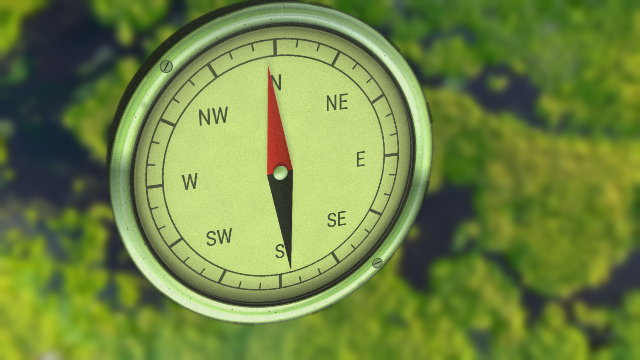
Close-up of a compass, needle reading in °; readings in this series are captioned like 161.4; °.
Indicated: 355; °
